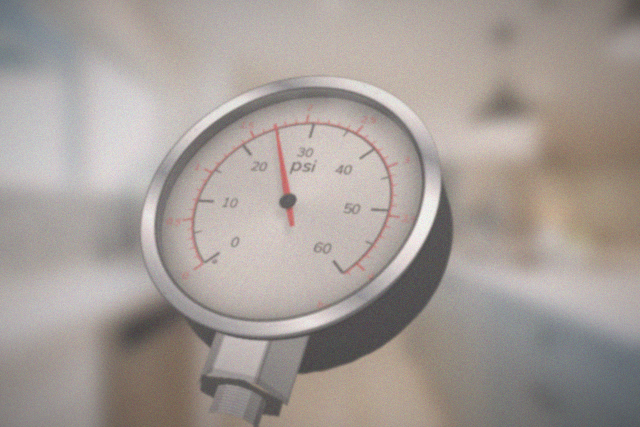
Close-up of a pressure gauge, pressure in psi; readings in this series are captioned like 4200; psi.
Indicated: 25; psi
